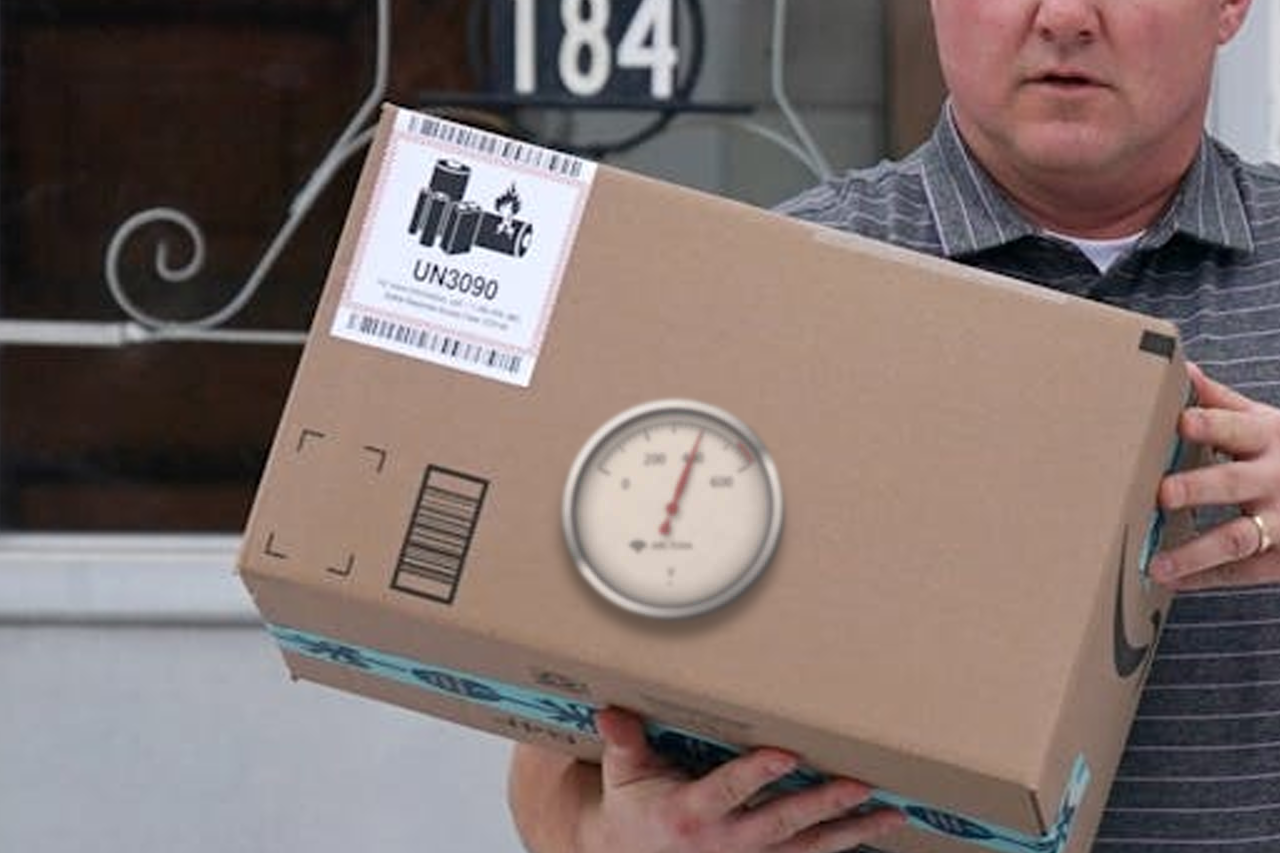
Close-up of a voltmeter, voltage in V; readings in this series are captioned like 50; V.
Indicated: 400; V
